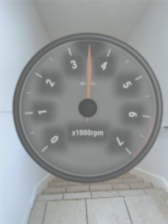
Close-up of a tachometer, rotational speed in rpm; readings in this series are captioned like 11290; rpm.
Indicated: 3500; rpm
